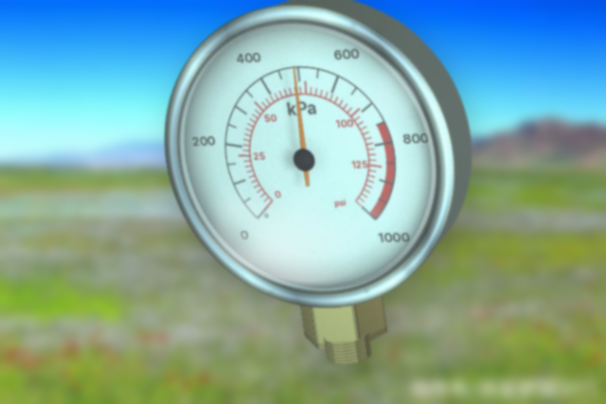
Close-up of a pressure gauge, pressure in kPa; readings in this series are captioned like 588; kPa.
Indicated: 500; kPa
